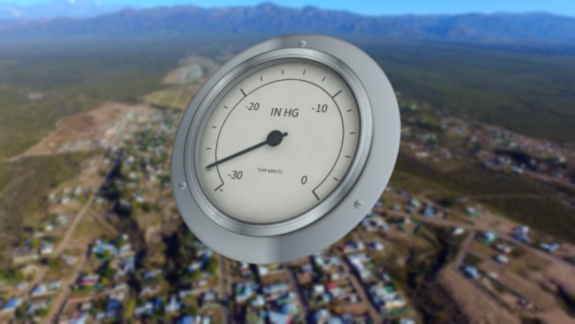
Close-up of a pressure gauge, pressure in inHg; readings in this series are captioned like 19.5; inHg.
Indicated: -28; inHg
